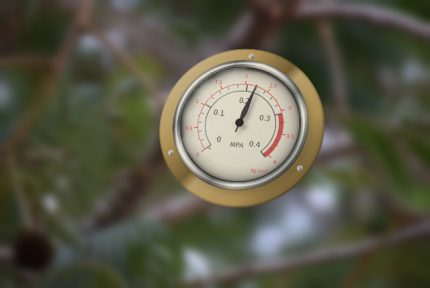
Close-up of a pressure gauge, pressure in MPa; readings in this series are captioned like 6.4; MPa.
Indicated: 0.22; MPa
